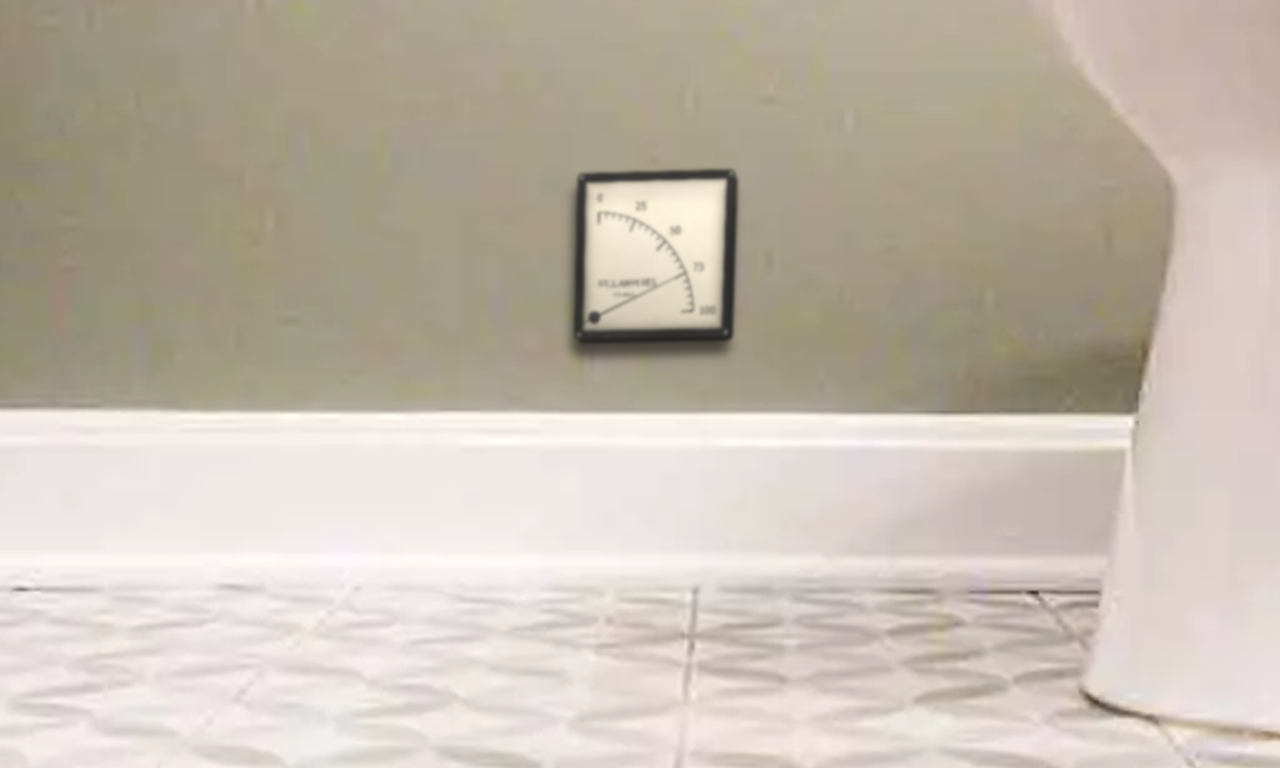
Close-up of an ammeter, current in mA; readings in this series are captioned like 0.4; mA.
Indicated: 75; mA
